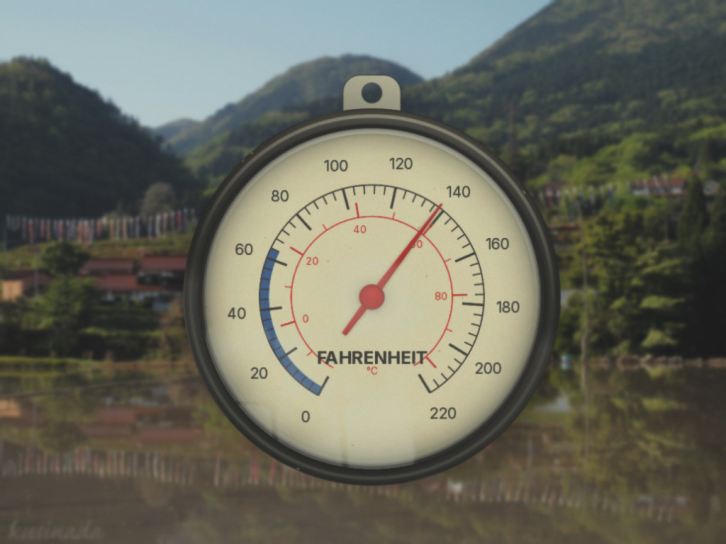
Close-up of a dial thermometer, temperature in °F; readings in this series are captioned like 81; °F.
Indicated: 138; °F
